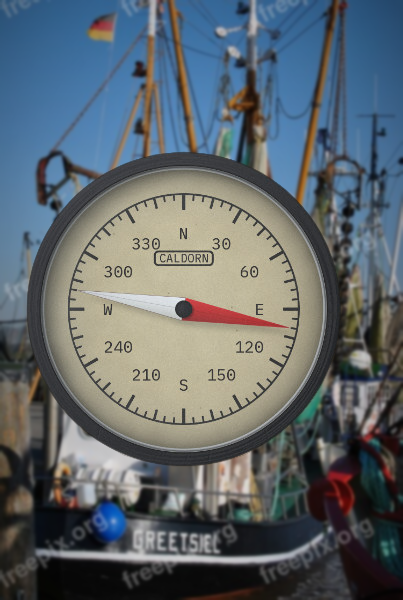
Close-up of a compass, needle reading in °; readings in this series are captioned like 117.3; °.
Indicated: 100; °
